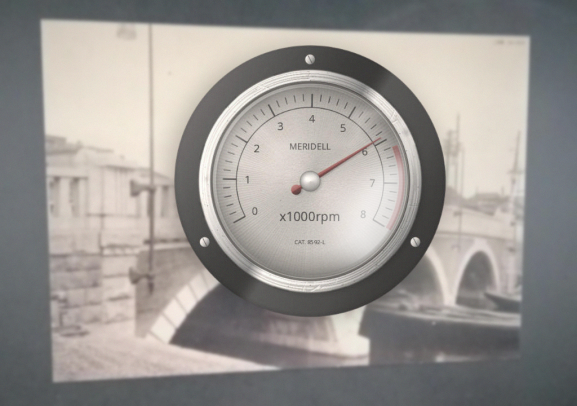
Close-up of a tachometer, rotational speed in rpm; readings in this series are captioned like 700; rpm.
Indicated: 5900; rpm
